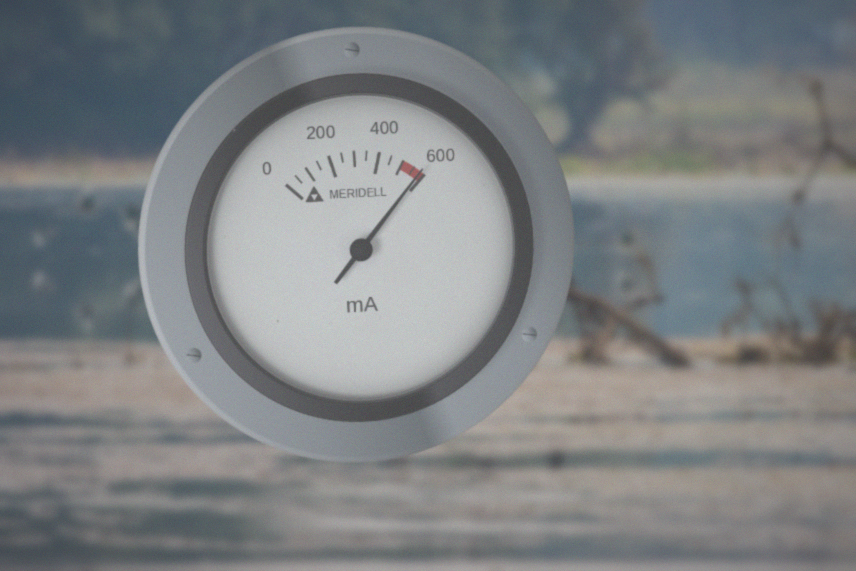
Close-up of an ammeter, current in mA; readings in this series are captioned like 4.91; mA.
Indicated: 575; mA
